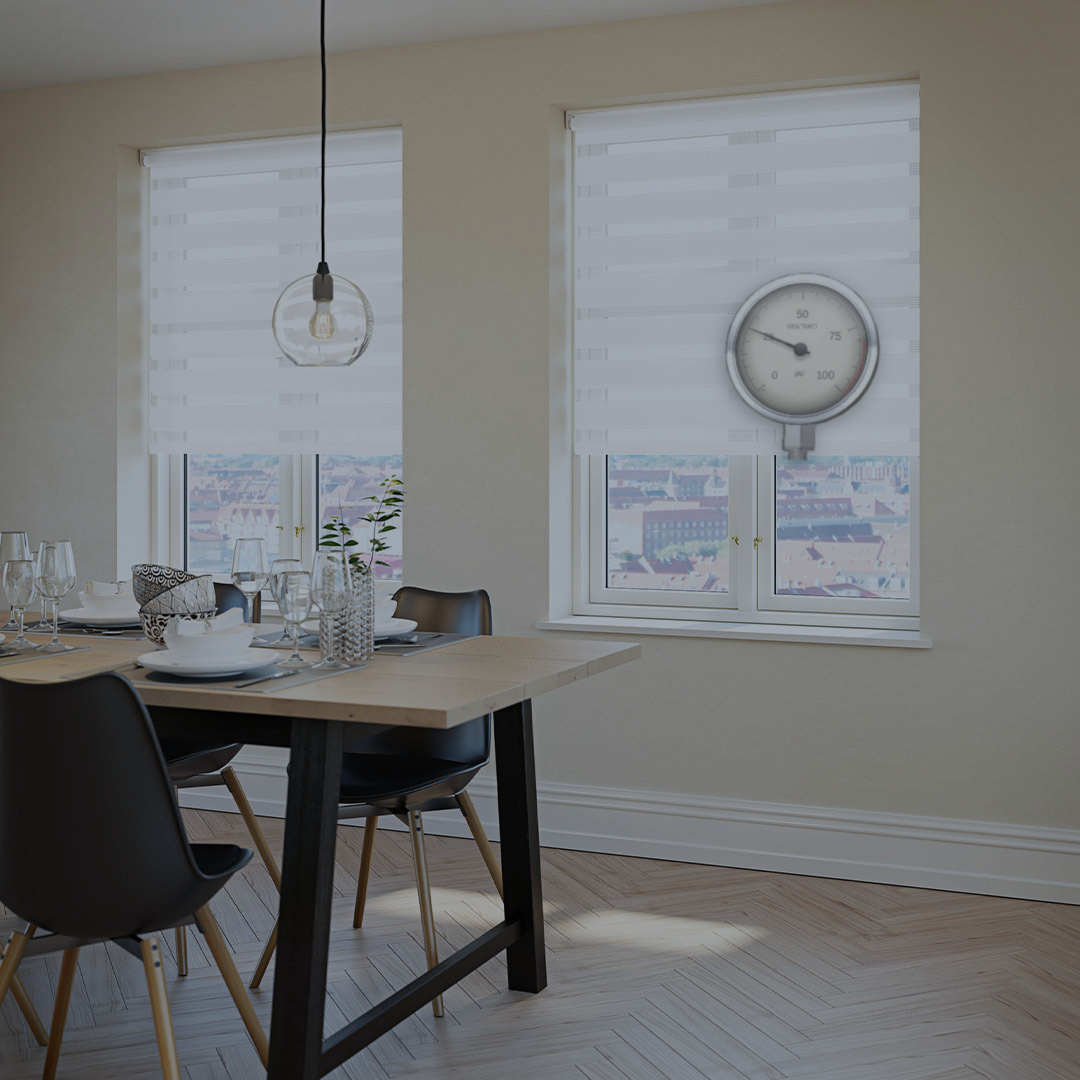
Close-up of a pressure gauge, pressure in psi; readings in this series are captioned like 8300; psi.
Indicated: 25; psi
